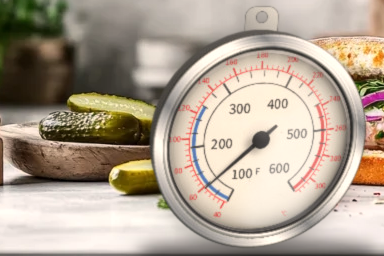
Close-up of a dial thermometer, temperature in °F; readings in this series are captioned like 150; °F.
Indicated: 140; °F
